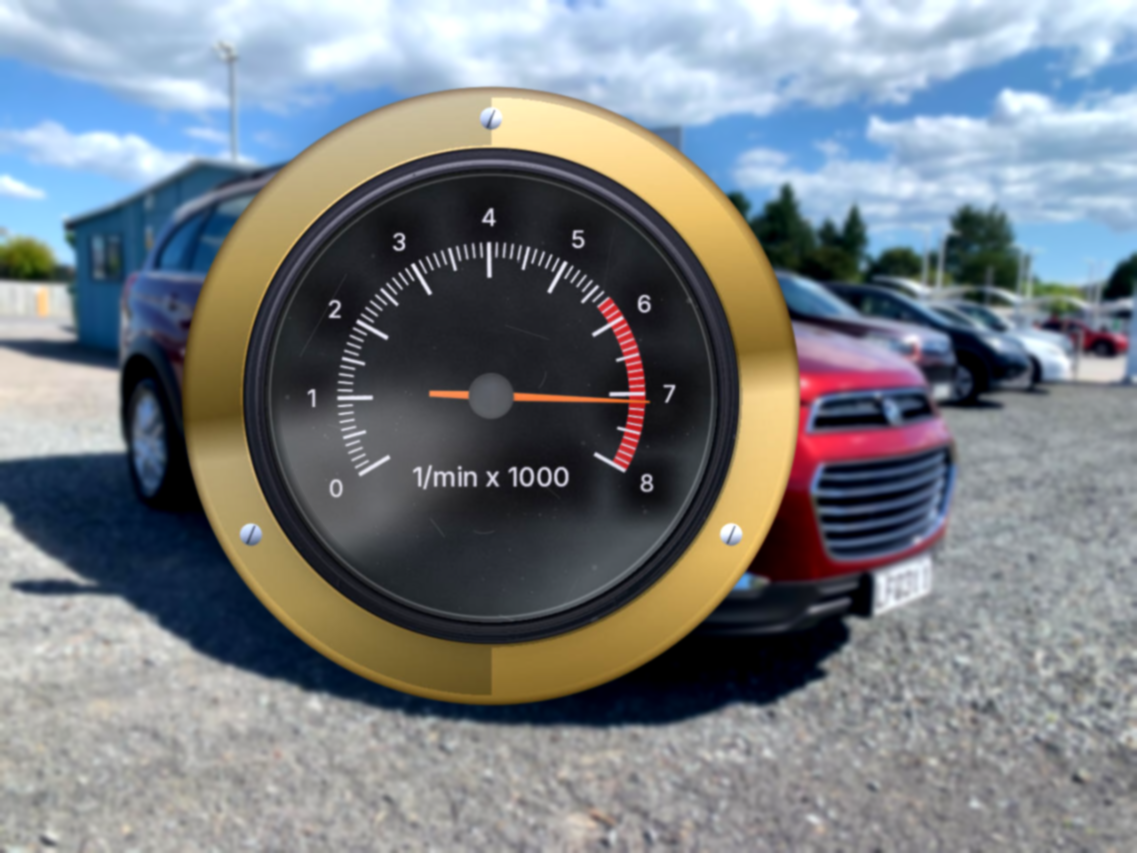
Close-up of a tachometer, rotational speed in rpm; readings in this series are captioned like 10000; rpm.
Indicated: 7100; rpm
